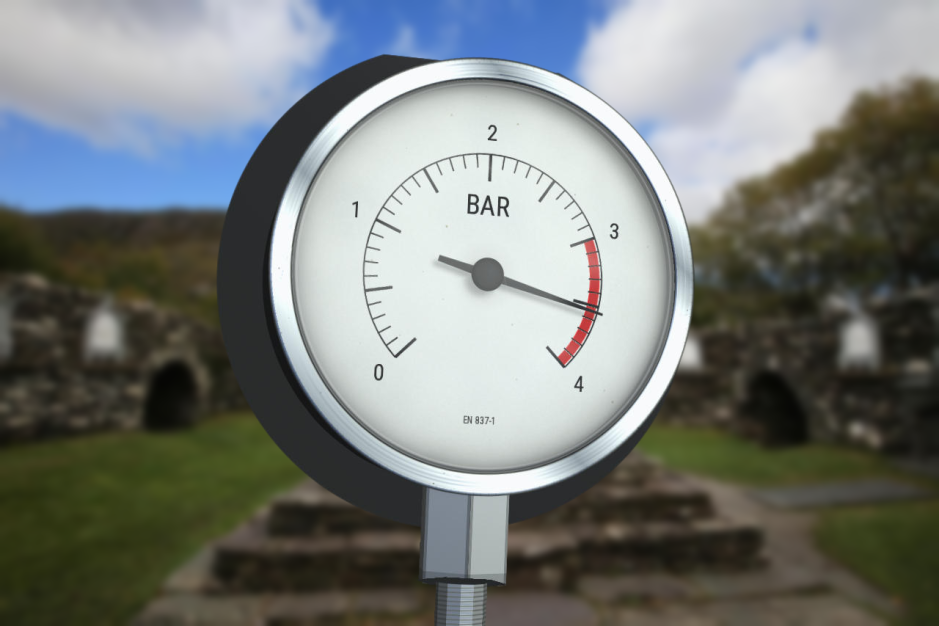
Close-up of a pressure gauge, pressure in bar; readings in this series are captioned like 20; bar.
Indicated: 3.55; bar
